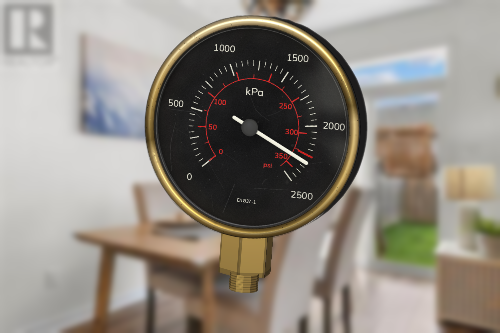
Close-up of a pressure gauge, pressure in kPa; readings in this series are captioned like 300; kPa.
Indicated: 2300; kPa
